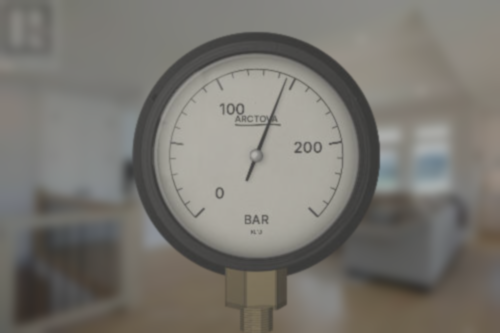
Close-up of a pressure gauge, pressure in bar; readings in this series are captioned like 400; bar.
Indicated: 145; bar
